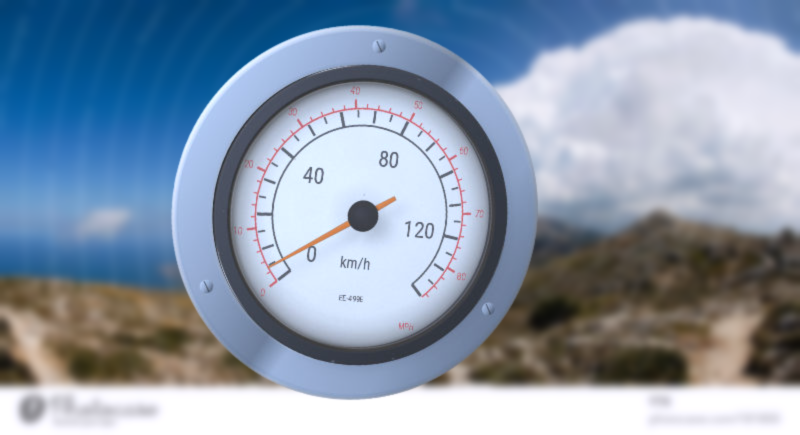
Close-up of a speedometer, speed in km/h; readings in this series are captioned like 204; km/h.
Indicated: 5; km/h
